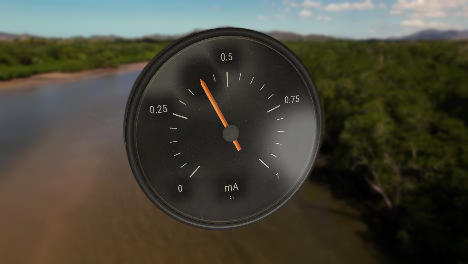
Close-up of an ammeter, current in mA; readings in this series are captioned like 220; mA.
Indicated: 0.4; mA
